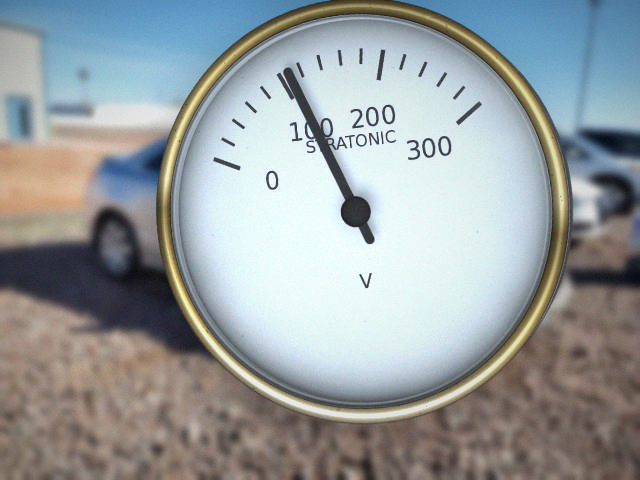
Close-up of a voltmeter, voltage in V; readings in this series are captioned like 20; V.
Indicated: 110; V
